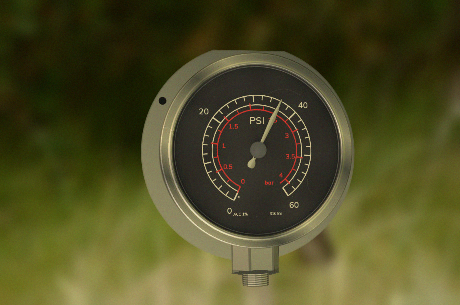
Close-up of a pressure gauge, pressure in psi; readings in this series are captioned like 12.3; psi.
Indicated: 36; psi
